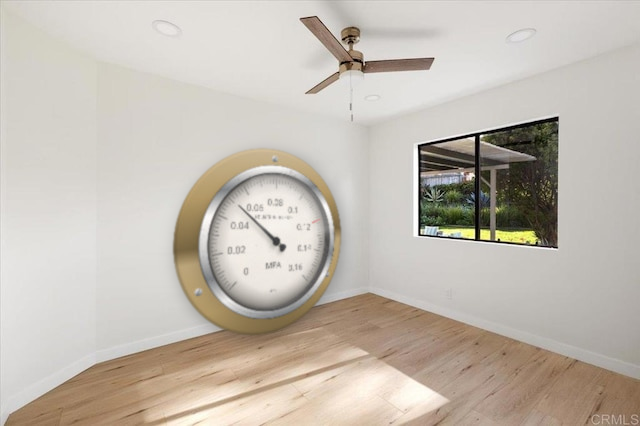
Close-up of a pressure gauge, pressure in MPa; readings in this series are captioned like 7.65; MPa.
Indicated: 0.05; MPa
